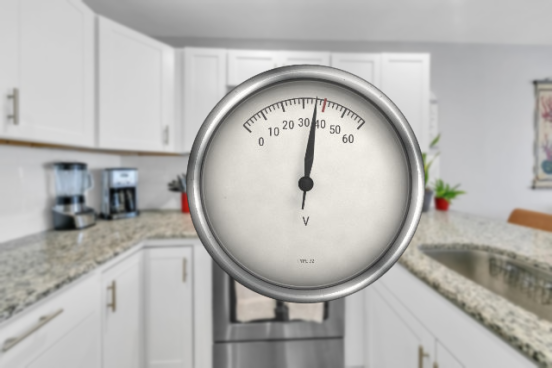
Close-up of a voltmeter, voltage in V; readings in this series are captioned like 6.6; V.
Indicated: 36; V
